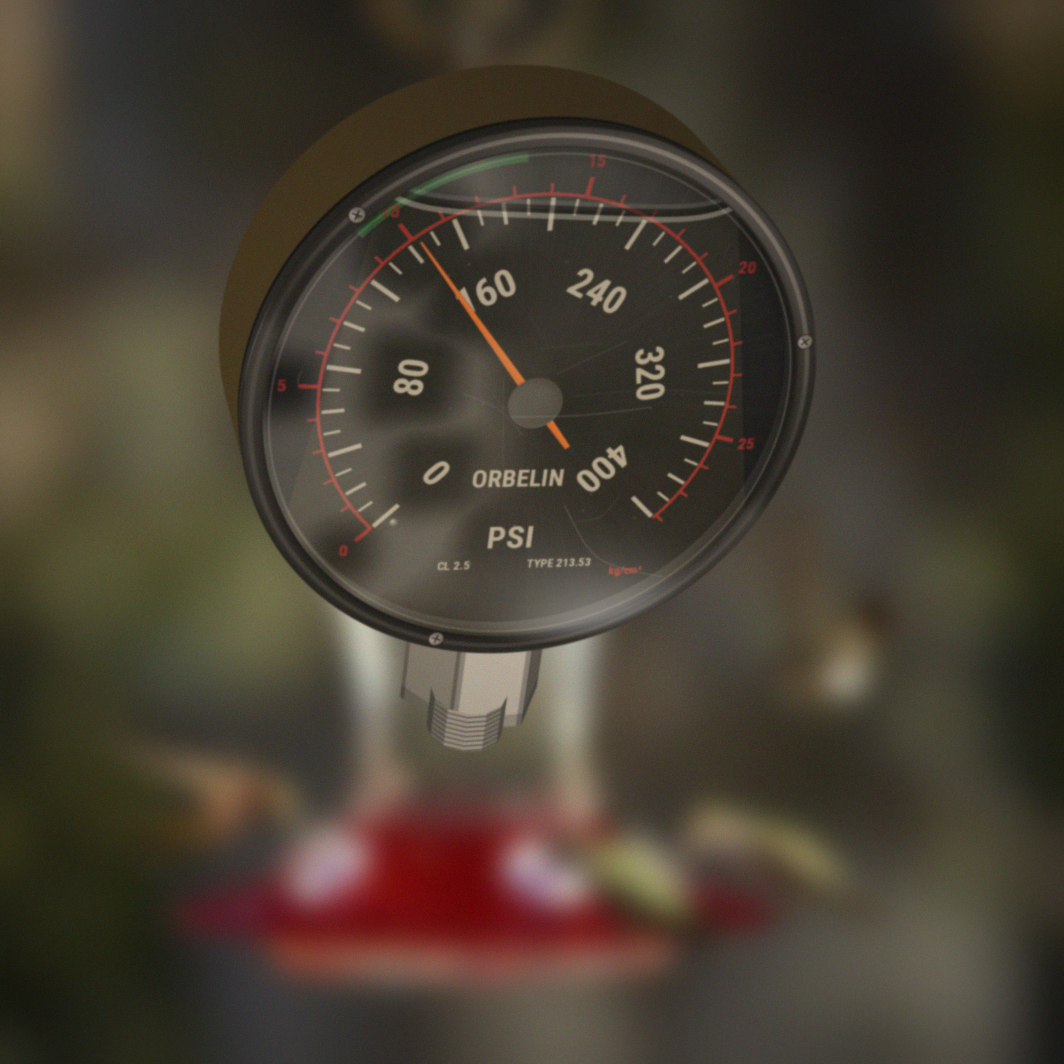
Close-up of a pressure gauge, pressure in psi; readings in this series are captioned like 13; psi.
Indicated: 145; psi
